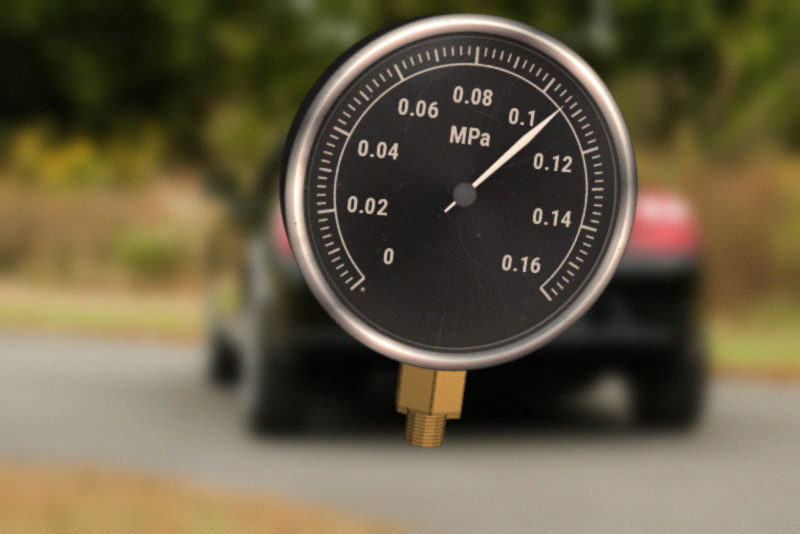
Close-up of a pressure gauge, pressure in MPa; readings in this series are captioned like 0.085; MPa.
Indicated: 0.106; MPa
